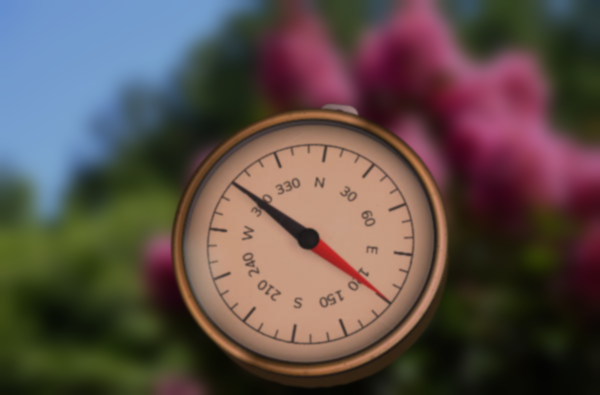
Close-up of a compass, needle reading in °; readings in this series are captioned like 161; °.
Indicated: 120; °
